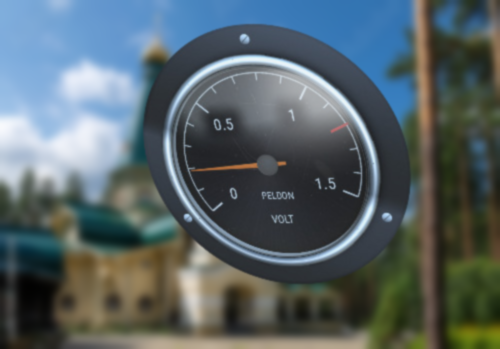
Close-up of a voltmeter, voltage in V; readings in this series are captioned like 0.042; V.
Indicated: 0.2; V
